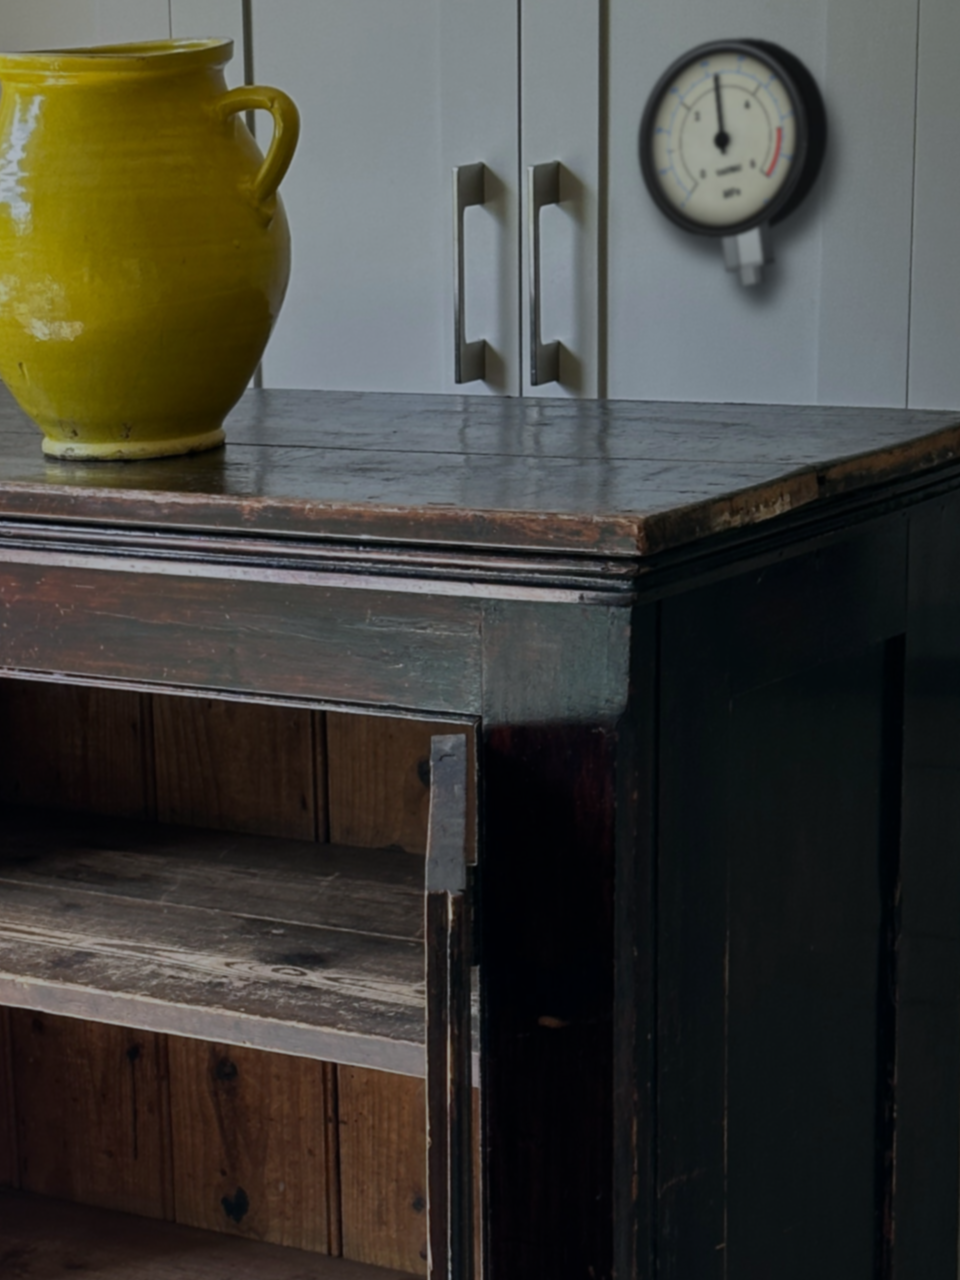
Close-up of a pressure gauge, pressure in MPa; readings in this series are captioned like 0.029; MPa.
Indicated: 3; MPa
